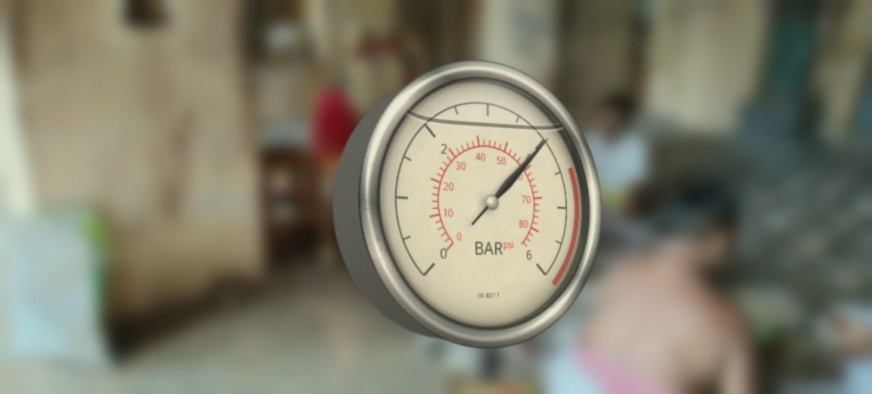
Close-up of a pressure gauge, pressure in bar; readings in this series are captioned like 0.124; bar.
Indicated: 4; bar
